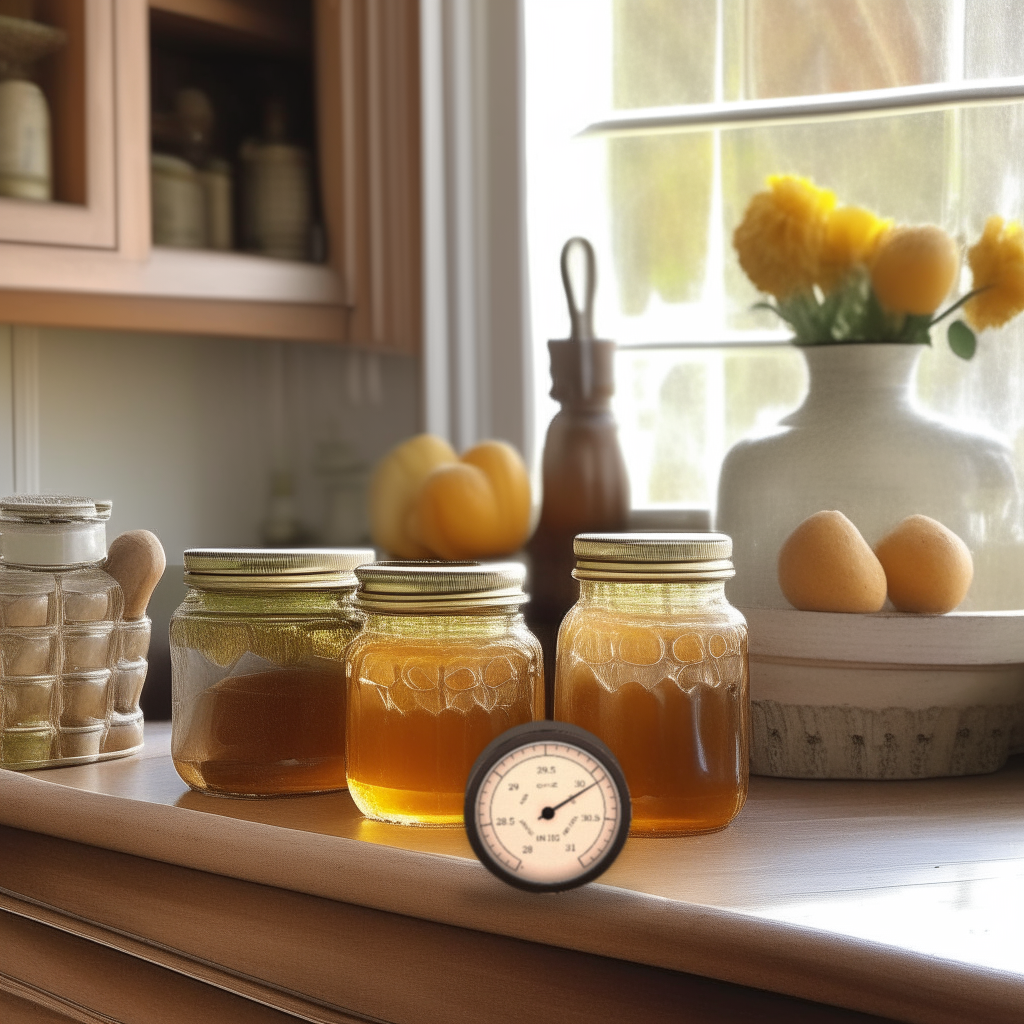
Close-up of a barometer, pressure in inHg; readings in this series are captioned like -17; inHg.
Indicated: 30.1; inHg
